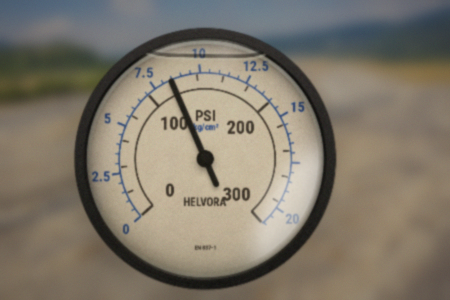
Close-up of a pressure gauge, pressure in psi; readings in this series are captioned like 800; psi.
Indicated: 120; psi
